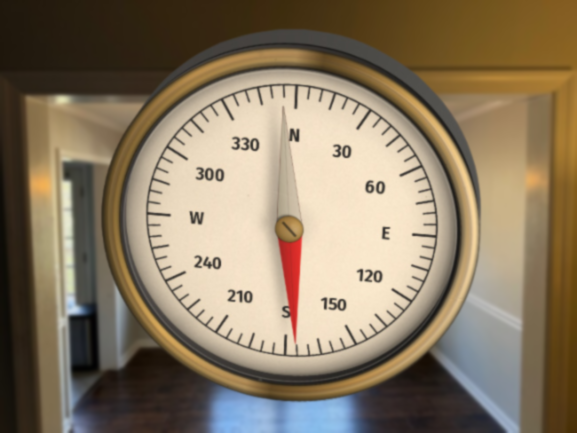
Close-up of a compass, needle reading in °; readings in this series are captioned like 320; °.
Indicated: 175; °
